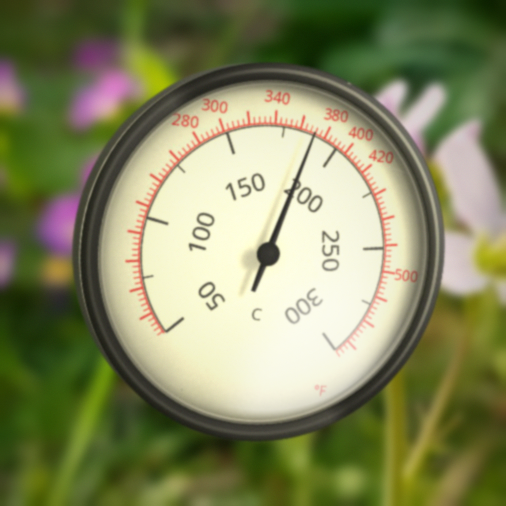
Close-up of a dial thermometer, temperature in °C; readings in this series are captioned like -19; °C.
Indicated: 187.5; °C
